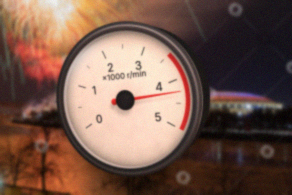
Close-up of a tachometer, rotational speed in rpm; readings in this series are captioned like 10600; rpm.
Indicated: 4250; rpm
